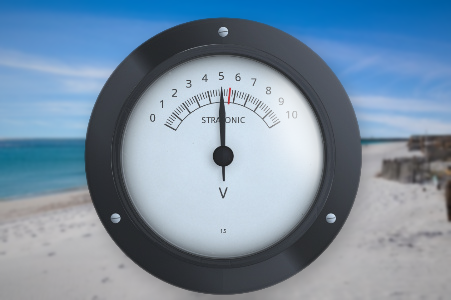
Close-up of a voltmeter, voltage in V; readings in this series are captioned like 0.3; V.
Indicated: 5; V
